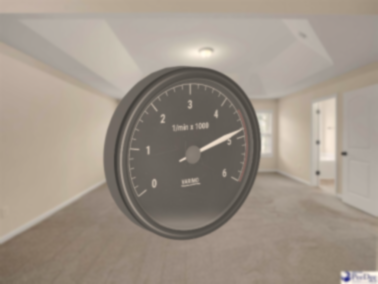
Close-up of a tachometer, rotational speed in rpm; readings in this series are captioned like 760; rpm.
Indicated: 4800; rpm
